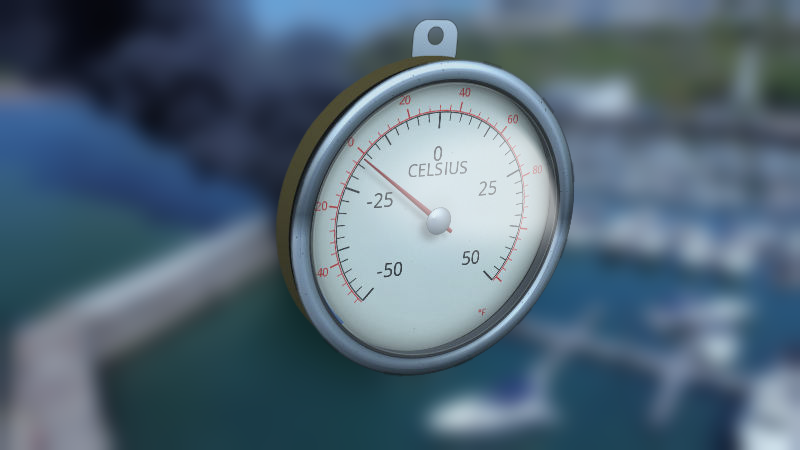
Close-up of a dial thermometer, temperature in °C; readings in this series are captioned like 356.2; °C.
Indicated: -18.75; °C
